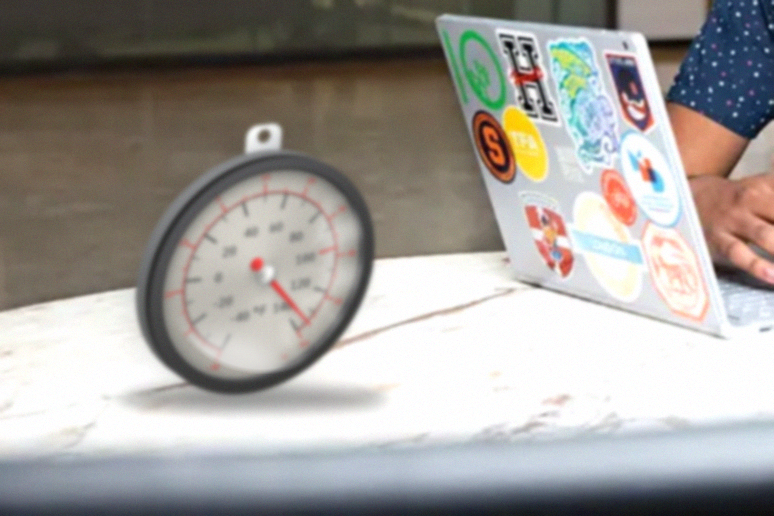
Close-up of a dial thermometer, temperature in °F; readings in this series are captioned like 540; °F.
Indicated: 135; °F
